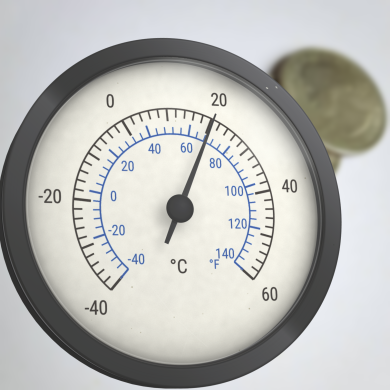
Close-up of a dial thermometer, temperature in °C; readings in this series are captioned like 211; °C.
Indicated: 20; °C
